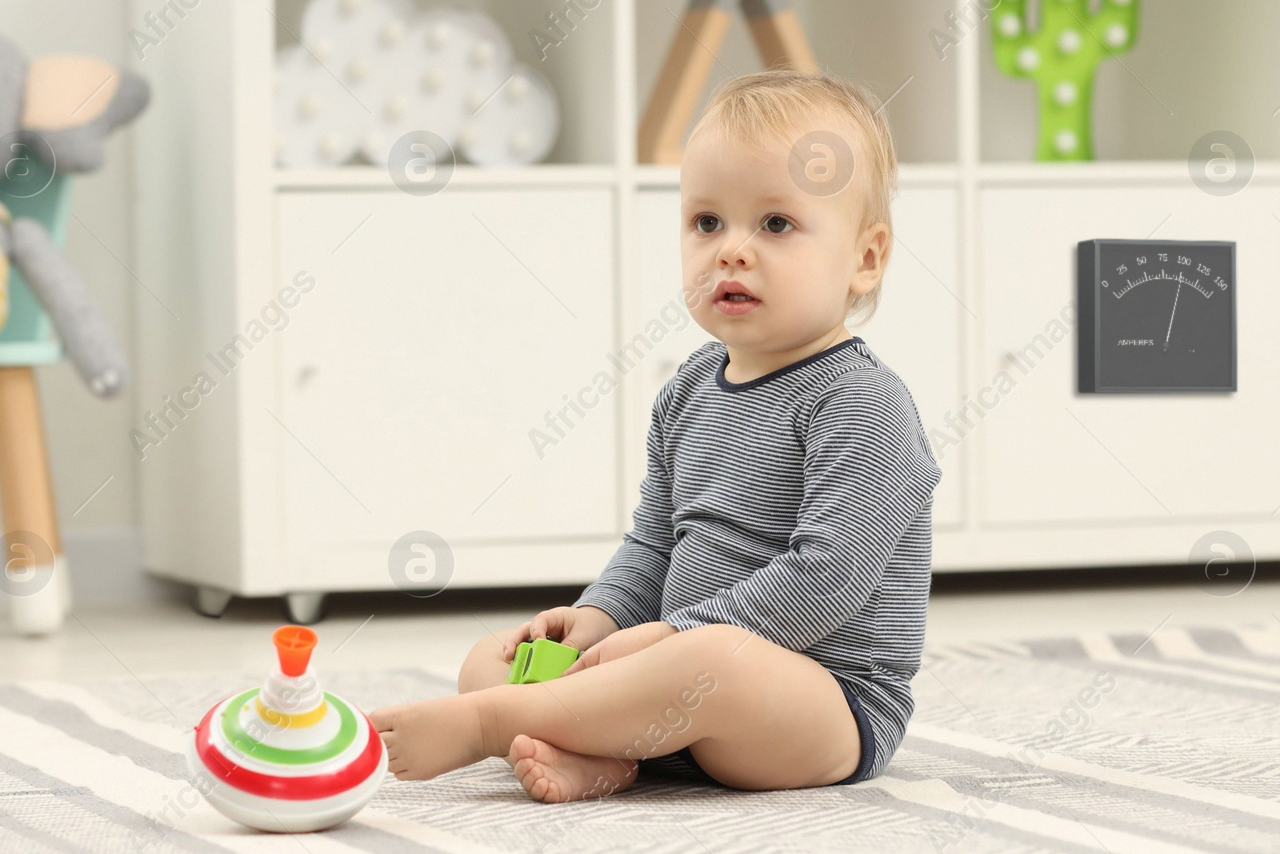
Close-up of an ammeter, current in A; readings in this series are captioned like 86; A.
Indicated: 100; A
